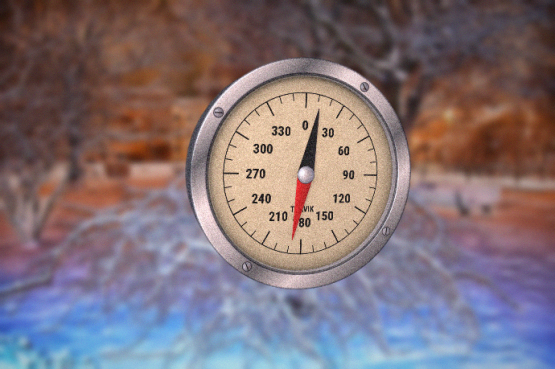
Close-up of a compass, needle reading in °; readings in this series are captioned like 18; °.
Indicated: 190; °
